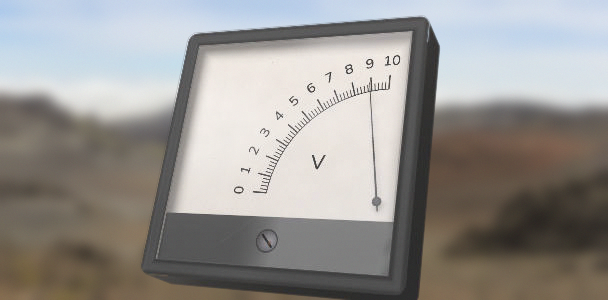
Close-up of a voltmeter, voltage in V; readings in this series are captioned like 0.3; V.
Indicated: 9; V
